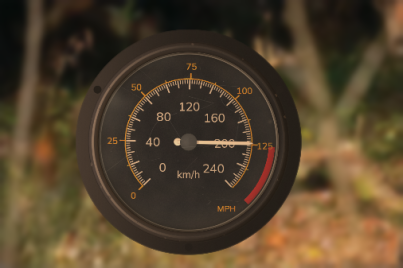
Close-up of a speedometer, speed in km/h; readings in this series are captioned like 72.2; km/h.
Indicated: 200; km/h
